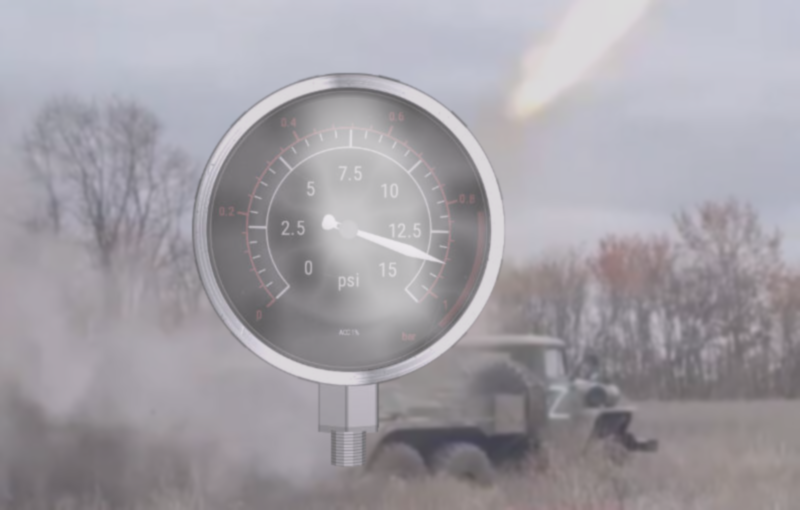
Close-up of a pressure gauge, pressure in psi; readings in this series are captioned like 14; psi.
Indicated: 13.5; psi
